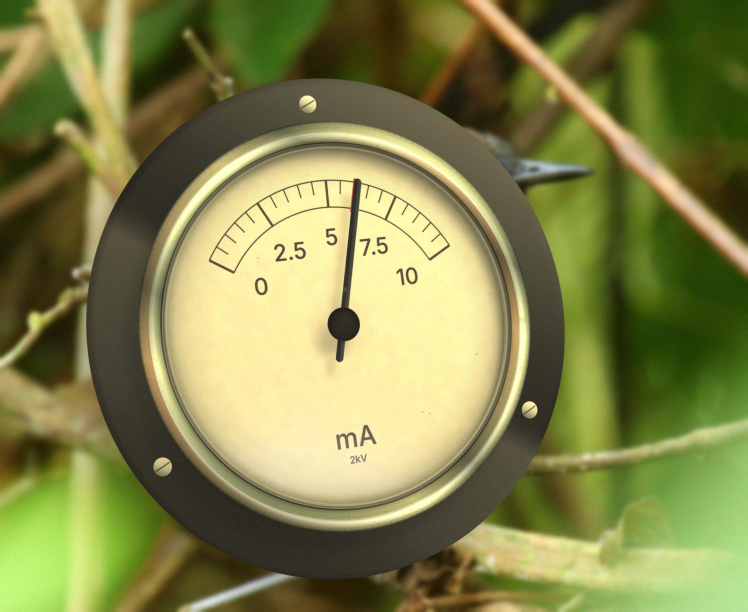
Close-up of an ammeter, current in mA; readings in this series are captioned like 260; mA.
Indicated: 6; mA
